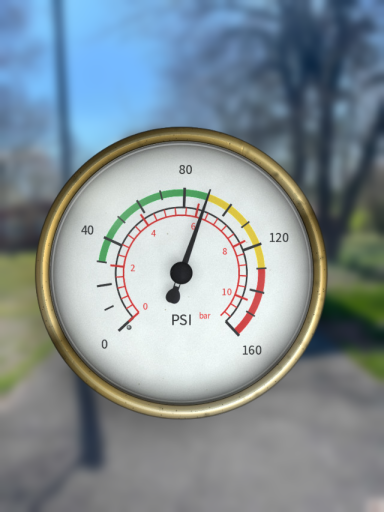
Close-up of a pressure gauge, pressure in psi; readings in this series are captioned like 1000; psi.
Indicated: 90; psi
